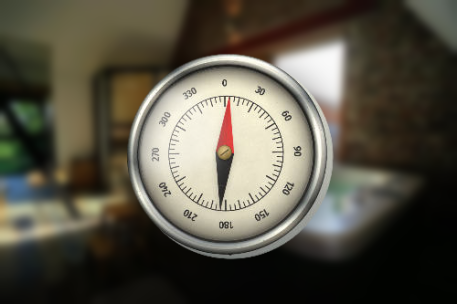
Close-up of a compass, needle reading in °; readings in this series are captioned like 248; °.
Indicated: 5; °
